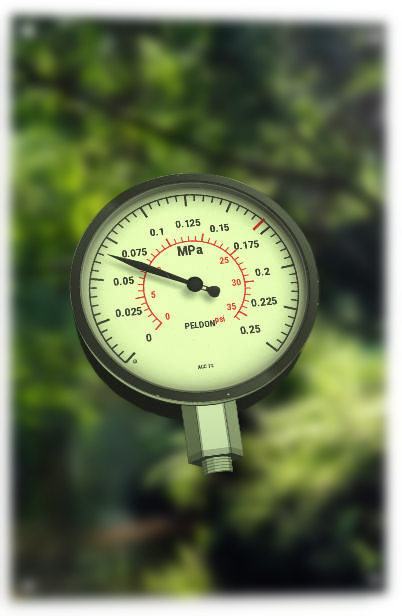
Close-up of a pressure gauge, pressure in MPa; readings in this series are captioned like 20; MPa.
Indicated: 0.065; MPa
